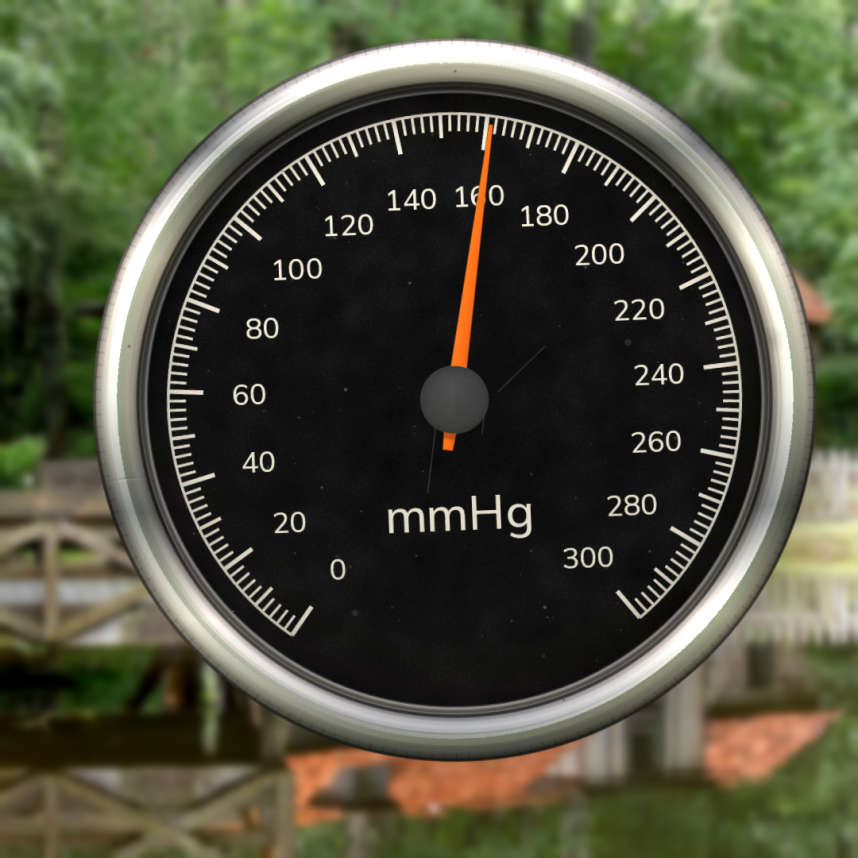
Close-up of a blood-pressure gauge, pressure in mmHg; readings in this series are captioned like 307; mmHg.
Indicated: 161; mmHg
